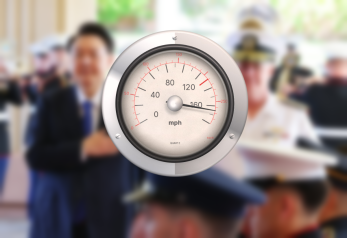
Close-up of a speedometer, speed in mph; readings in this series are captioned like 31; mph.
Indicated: 165; mph
